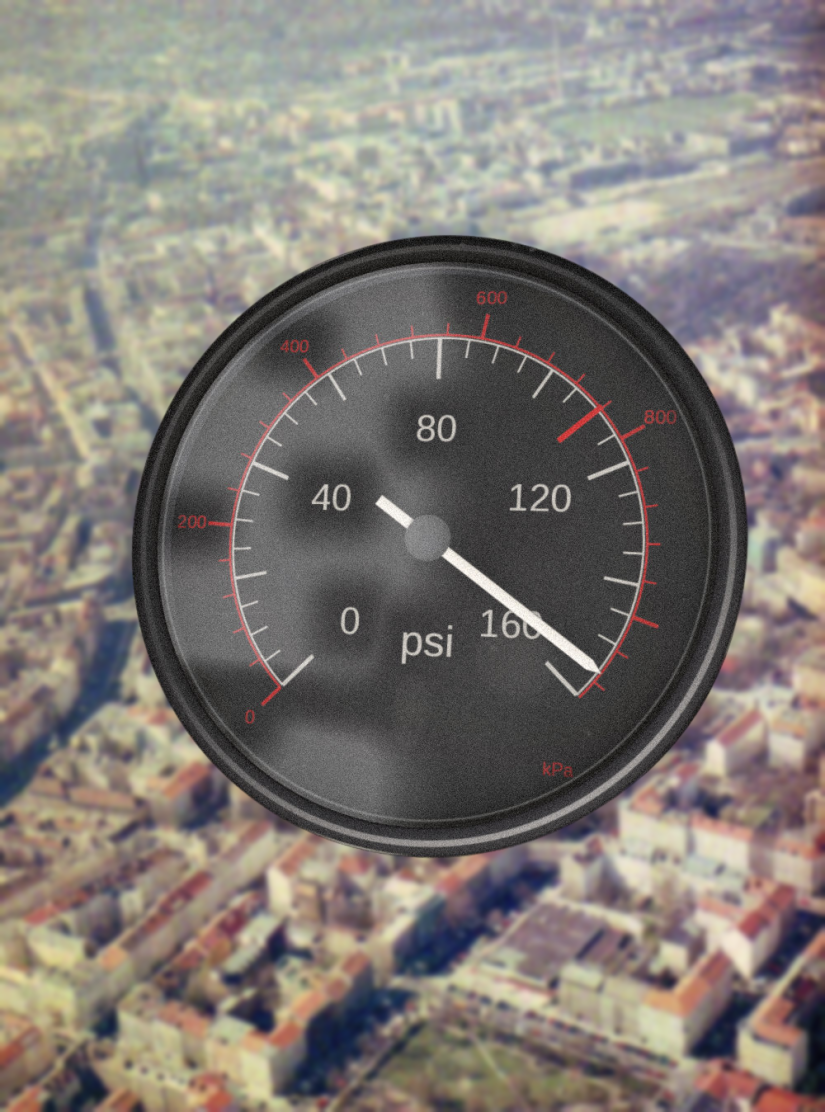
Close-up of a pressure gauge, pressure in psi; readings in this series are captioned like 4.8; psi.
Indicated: 155; psi
